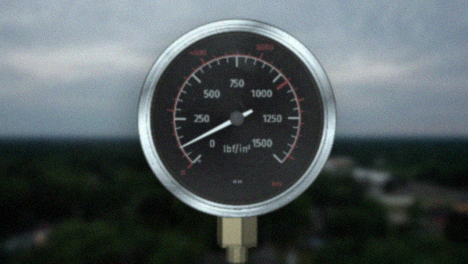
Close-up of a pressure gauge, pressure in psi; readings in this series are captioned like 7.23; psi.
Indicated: 100; psi
